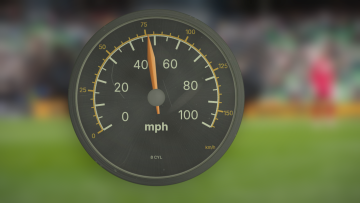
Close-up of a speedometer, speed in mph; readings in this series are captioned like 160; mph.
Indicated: 47.5; mph
